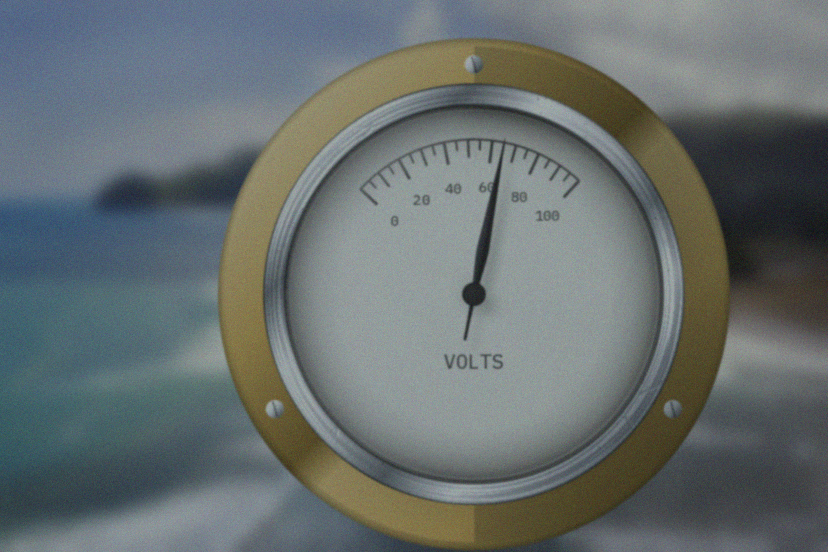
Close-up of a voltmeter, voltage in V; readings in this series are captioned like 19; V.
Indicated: 65; V
